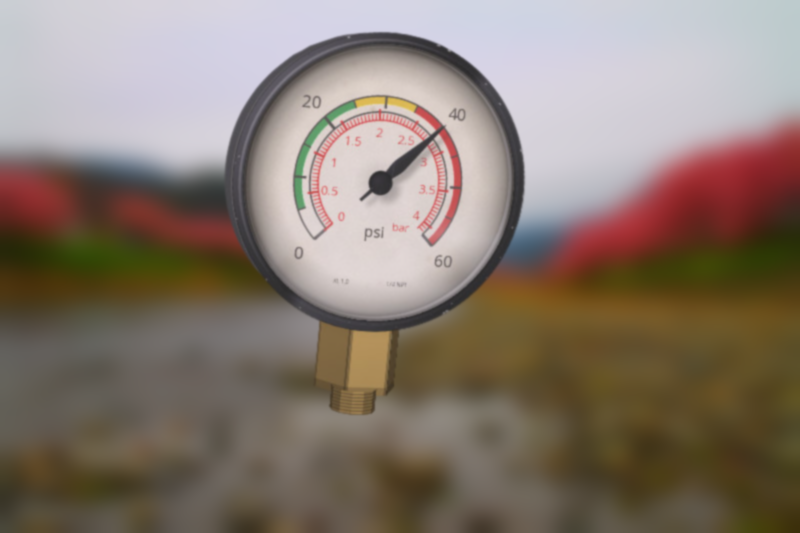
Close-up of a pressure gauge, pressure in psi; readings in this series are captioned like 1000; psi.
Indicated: 40; psi
